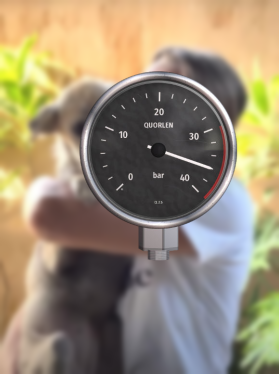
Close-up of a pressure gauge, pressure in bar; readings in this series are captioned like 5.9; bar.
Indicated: 36; bar
